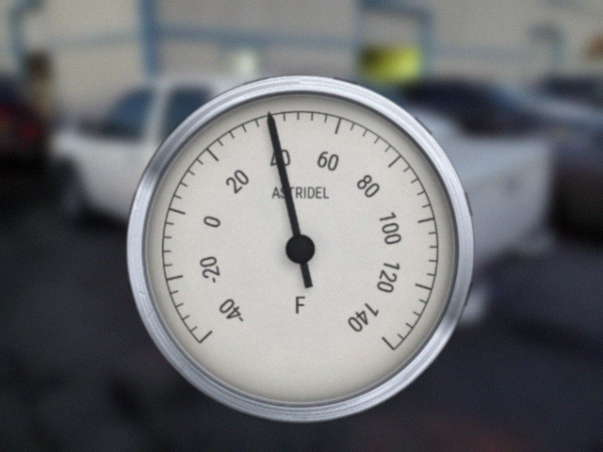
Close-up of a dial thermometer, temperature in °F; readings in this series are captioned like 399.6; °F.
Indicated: 40; °F
